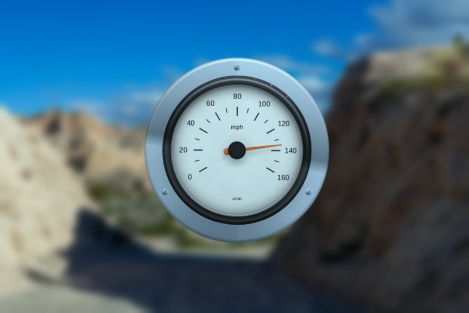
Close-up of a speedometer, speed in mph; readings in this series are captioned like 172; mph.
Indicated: 135; mph
